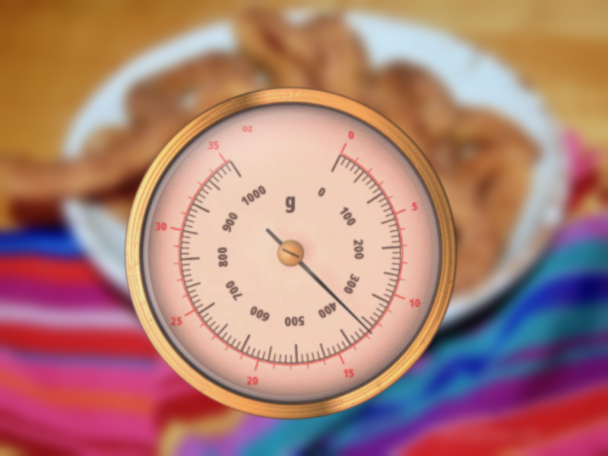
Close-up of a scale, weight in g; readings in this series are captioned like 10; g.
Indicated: 360; g
